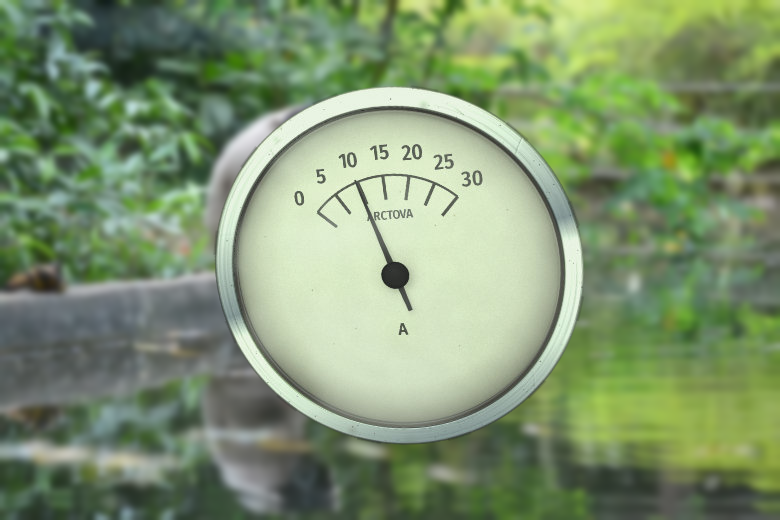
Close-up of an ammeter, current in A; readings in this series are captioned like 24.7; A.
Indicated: 10; A
